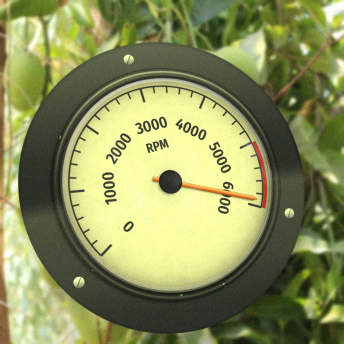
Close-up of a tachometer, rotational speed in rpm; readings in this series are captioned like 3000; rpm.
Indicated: 5900; rpm
